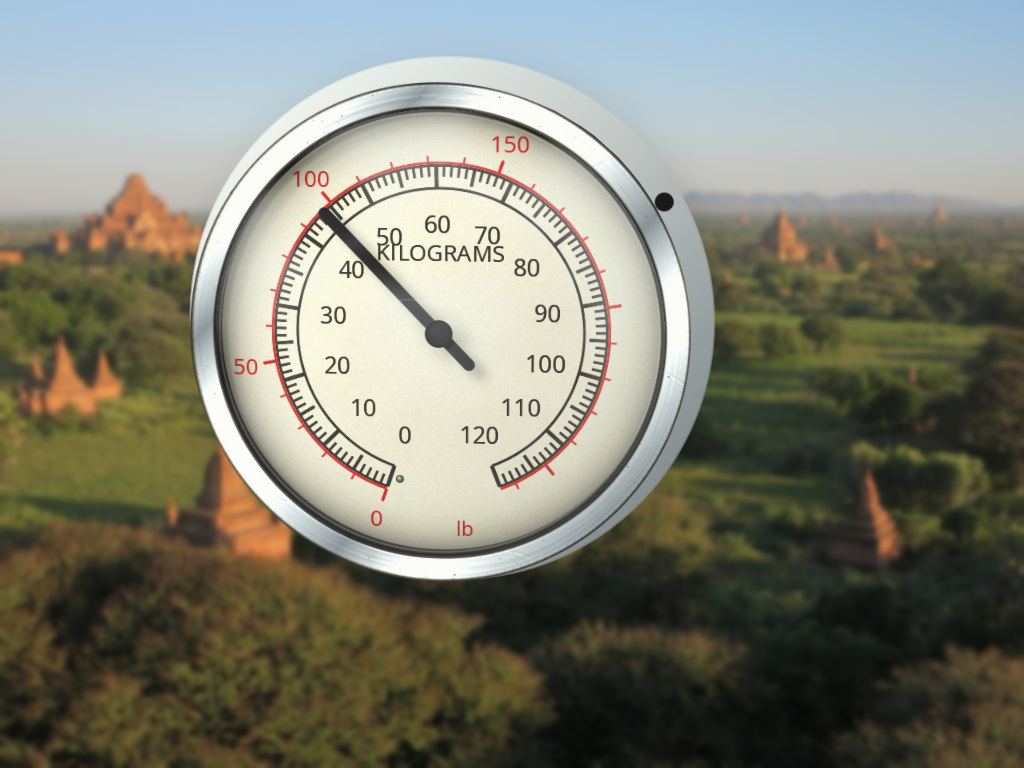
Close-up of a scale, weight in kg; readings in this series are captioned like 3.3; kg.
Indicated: 44; kg
